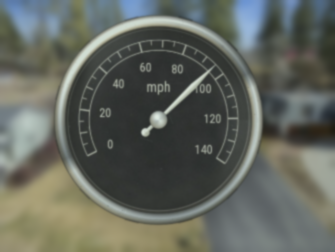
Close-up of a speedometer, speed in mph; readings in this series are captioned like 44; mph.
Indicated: 95; mph
